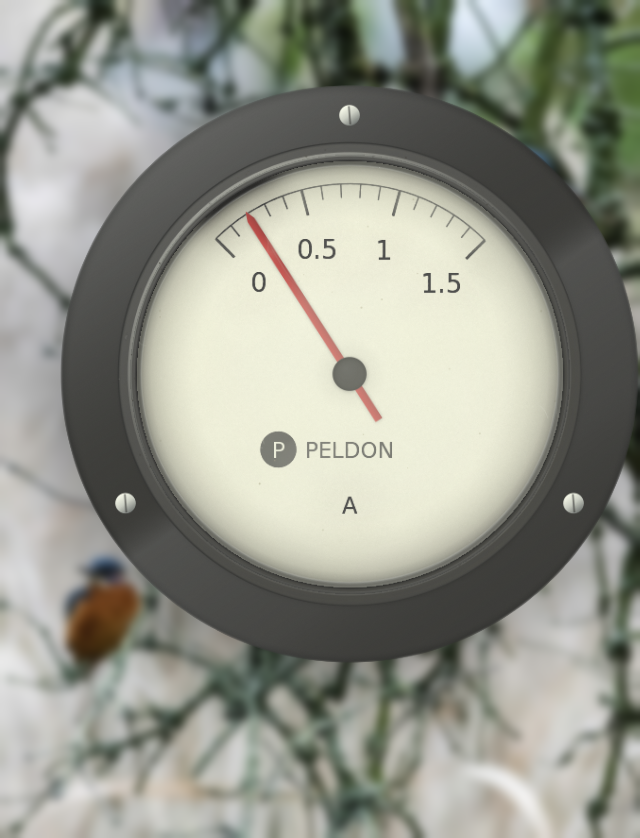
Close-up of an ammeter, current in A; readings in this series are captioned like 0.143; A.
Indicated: 0.2; A
